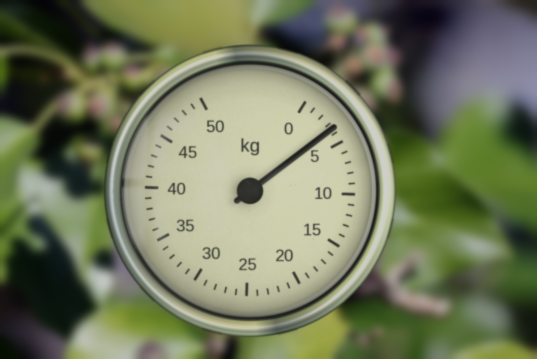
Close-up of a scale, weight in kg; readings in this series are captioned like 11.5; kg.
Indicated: 3.5; kg
